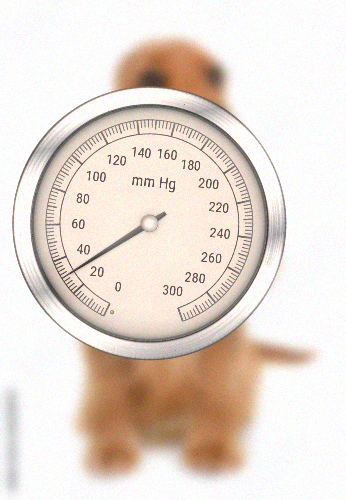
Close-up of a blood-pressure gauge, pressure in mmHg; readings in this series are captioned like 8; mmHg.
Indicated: 30; mmHg
